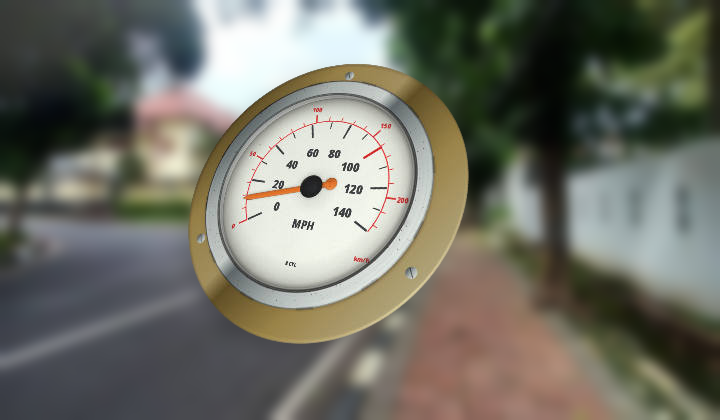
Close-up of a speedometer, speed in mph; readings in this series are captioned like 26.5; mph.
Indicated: 10; mph
